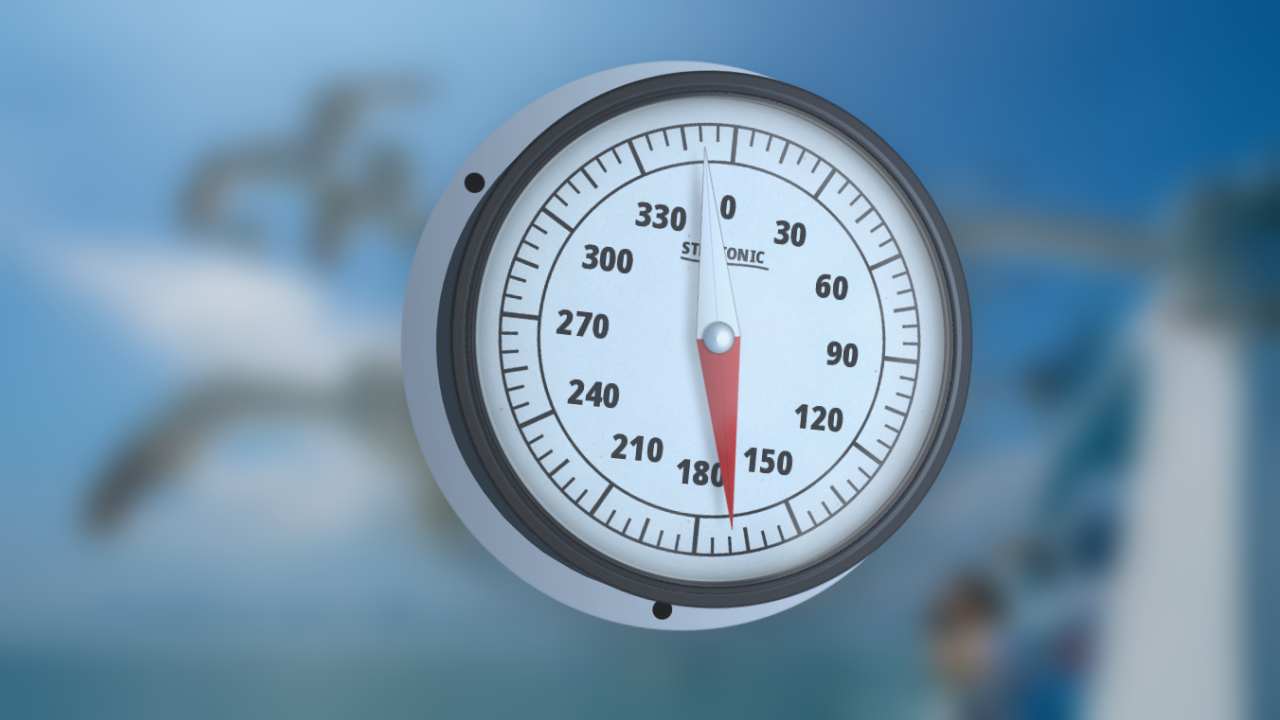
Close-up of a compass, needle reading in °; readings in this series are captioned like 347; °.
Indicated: 170; °
